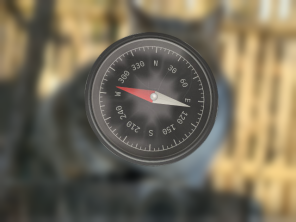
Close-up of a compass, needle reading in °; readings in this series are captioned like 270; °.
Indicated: 280; °
